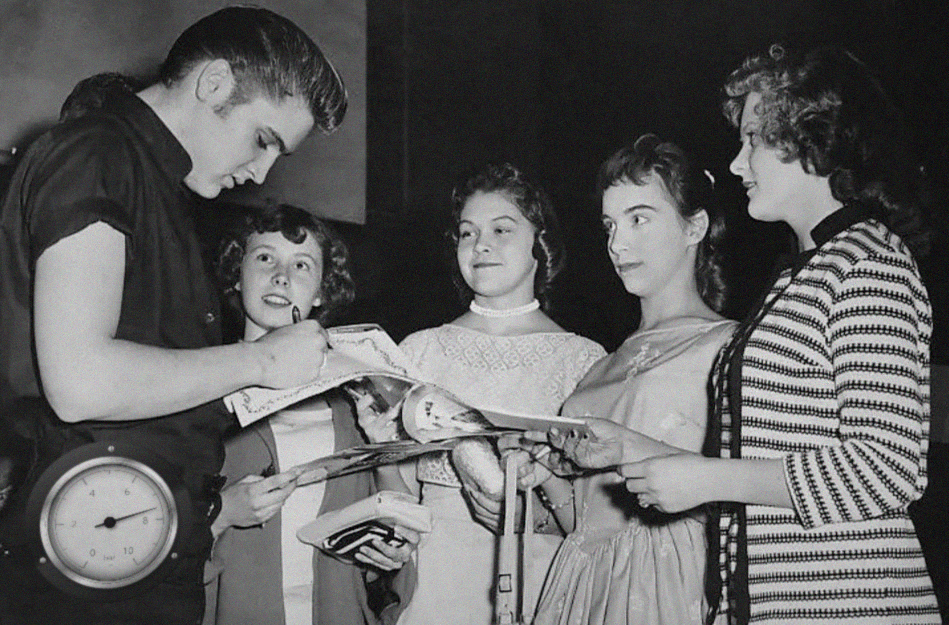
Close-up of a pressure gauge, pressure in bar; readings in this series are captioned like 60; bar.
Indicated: 7.5; bar
